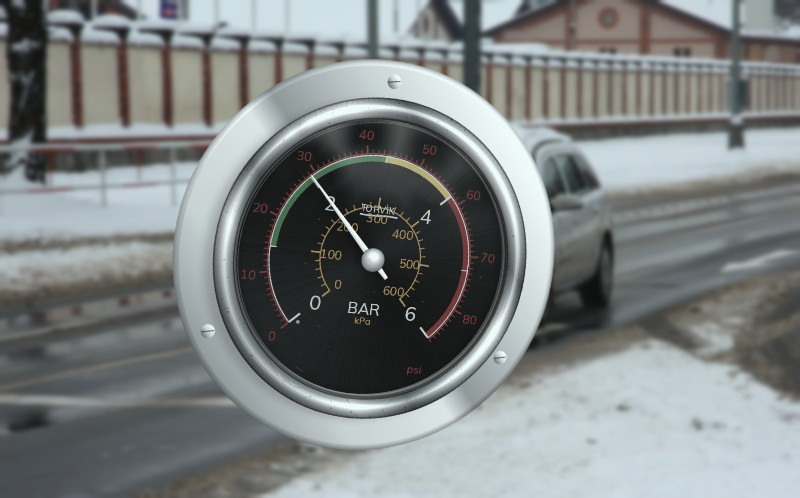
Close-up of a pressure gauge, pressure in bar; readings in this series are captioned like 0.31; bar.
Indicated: 2; bar
